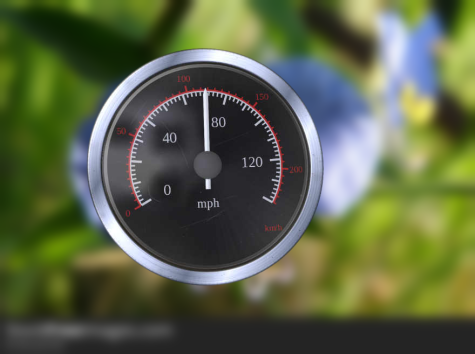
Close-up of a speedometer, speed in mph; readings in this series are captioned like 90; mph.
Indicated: 70; mph
